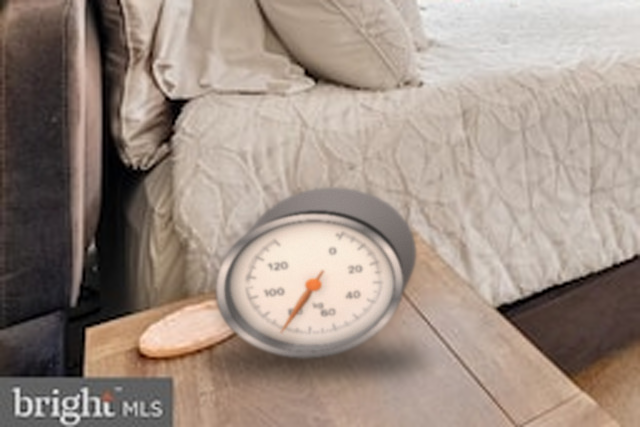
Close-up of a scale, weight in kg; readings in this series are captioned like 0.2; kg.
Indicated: 80; kg
